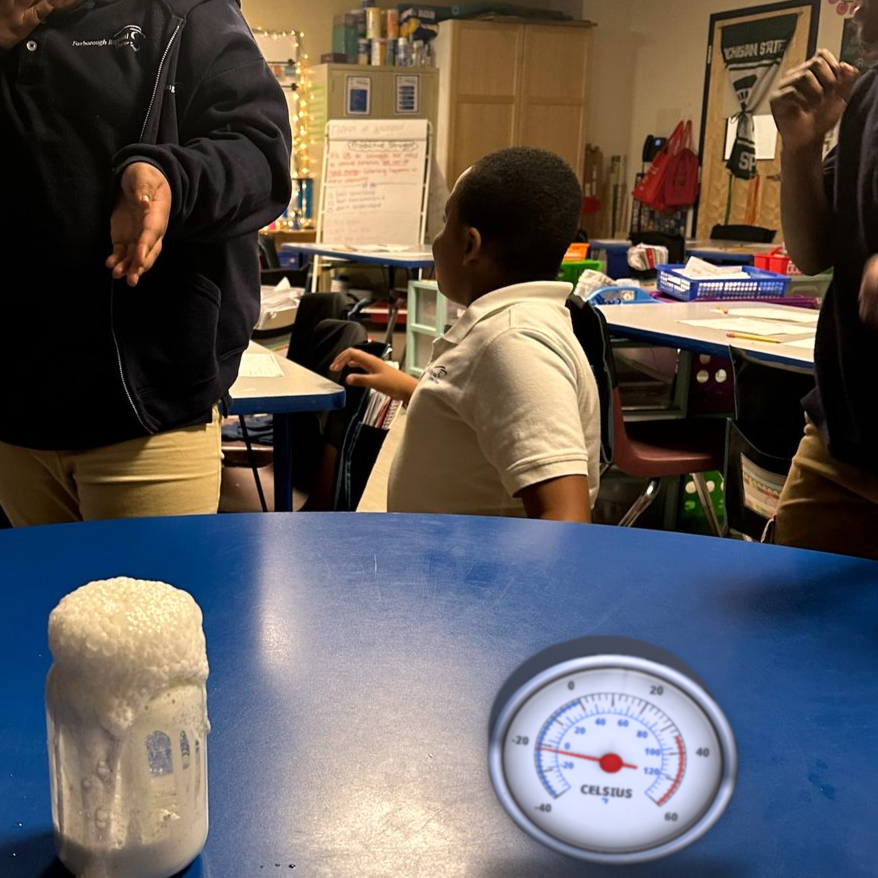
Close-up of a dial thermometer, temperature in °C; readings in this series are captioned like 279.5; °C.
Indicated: -20; °C
